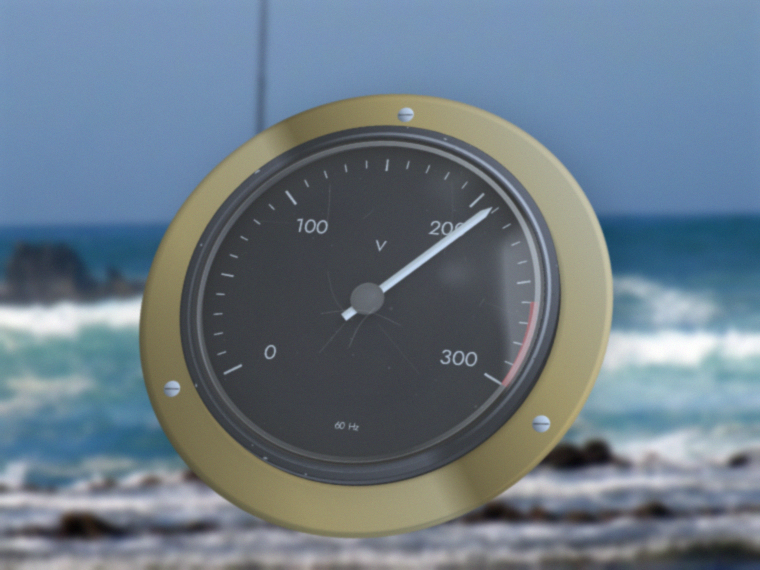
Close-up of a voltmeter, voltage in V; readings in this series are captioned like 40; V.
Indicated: 210; V
